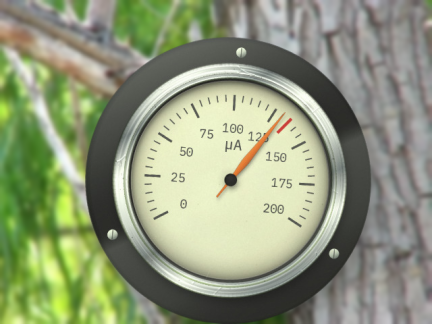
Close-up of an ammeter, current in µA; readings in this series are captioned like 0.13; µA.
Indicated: 130; µA
